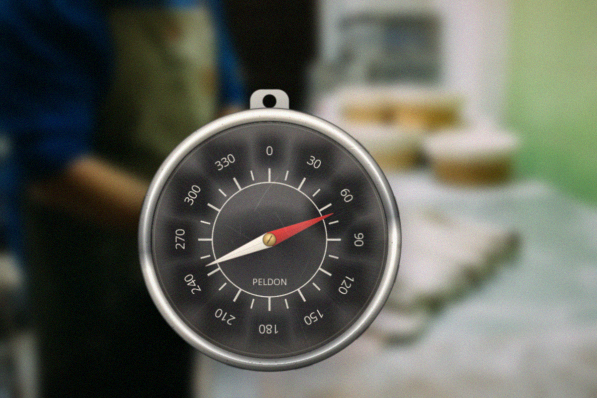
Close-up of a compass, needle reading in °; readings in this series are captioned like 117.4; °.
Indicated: 67.5; °
